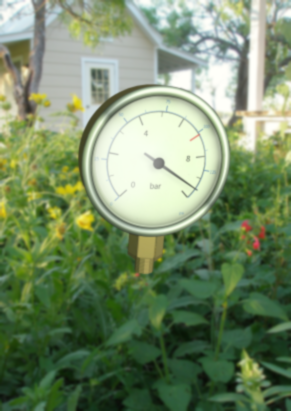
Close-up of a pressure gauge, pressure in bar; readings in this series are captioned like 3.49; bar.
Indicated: 9.5; bar
